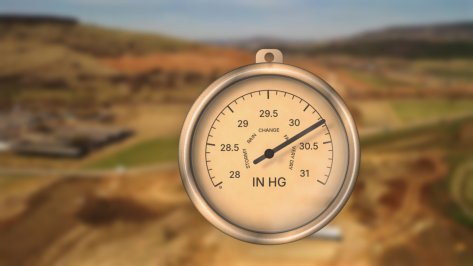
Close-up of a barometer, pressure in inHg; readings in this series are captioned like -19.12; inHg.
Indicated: 30.25; inHg
